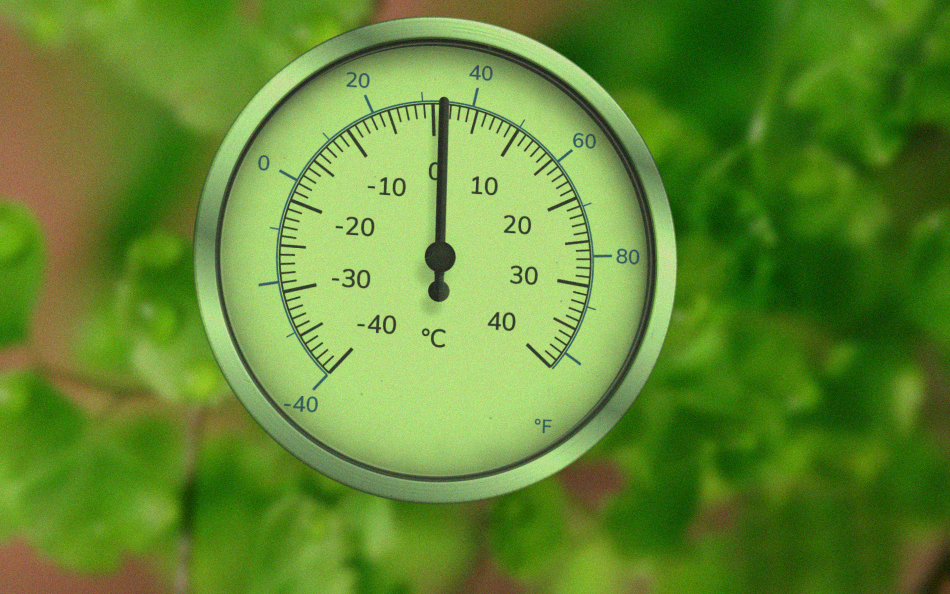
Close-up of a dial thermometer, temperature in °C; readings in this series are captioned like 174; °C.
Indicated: 1; °C
